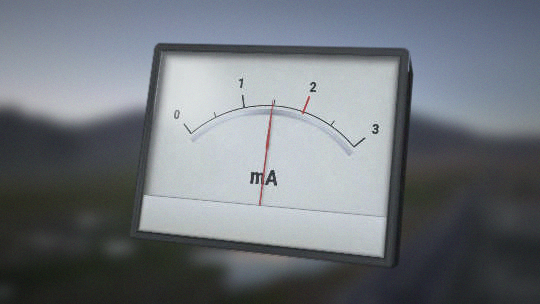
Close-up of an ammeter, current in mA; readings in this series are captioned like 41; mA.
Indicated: 1.5; mA
